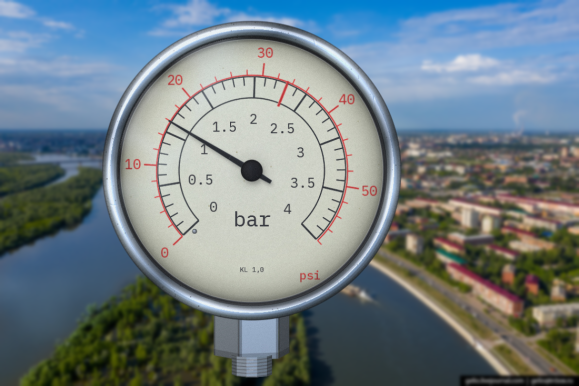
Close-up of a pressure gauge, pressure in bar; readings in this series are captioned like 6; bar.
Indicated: 1.1; bar
